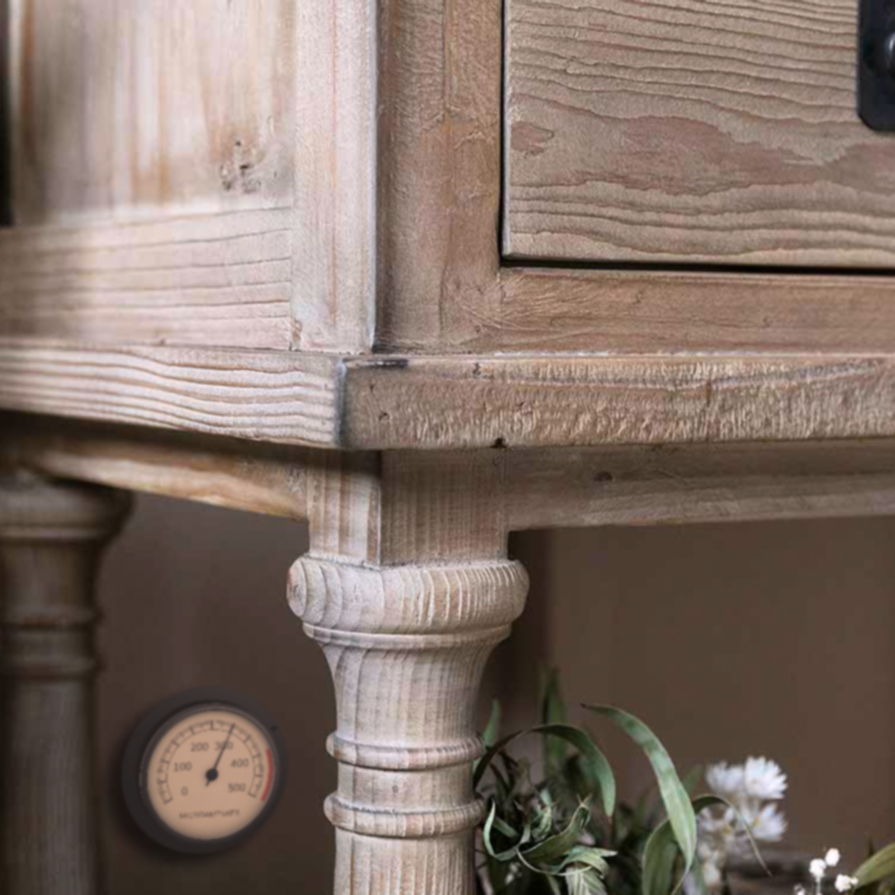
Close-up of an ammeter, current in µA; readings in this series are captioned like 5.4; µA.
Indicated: 300; µA
